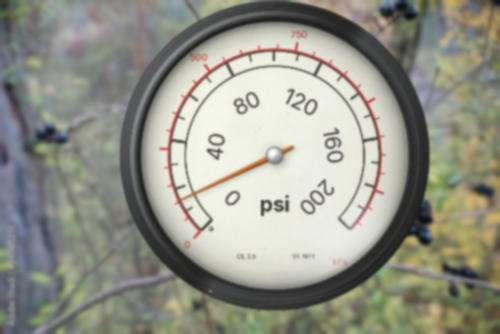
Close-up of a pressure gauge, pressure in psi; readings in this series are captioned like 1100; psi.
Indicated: 15; psi
